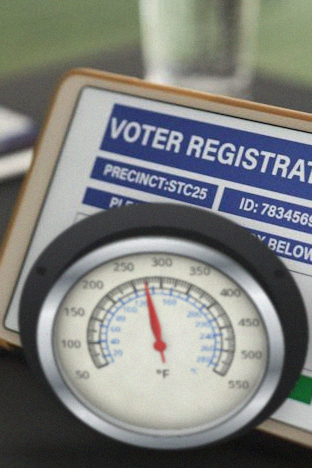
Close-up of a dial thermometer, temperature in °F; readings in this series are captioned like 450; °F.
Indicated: 275; °F
